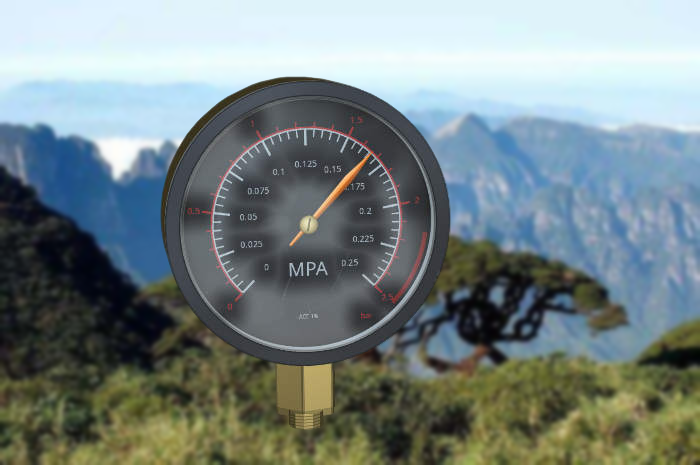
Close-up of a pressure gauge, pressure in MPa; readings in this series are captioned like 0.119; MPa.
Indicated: 0.165; MPa
